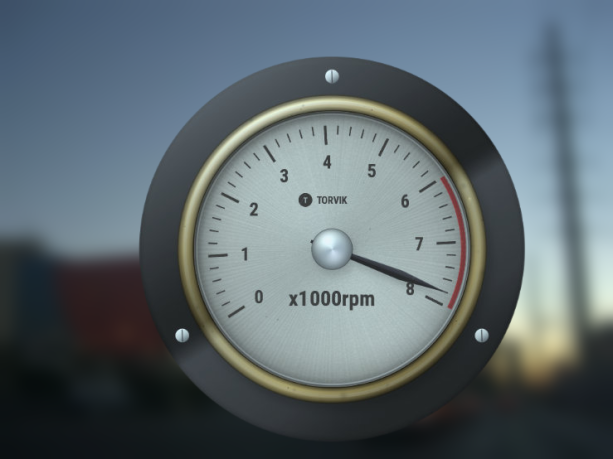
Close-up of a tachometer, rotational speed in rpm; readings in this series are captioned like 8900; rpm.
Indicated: 7800; rpm
